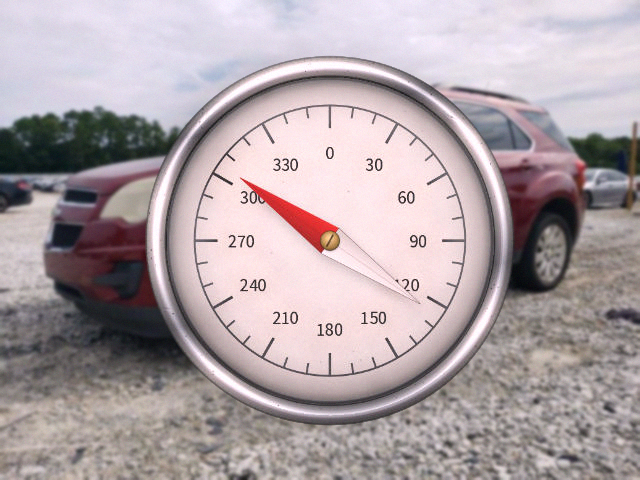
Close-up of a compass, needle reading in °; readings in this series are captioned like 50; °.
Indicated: 305; °
